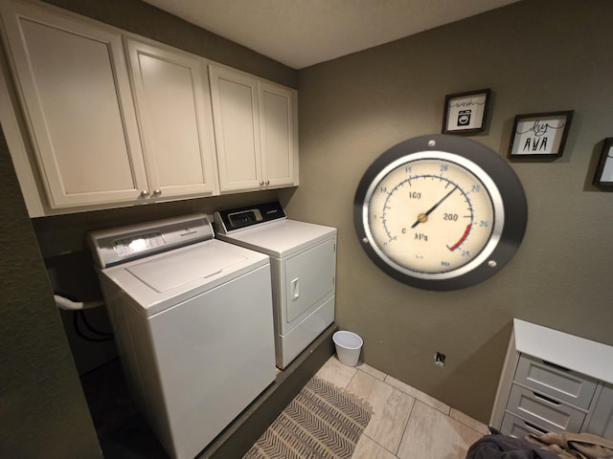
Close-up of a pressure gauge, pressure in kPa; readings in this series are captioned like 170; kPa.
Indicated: 160; kPa
